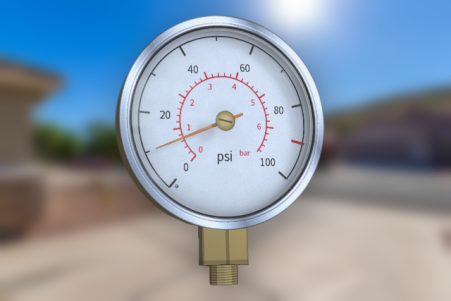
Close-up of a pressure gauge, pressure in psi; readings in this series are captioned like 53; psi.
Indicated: 10; psi
